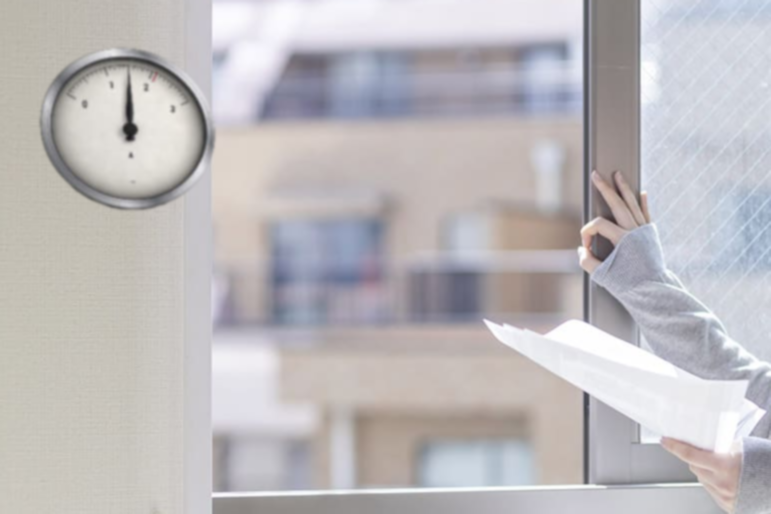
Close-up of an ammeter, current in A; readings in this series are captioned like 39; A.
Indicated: 1.5; A
